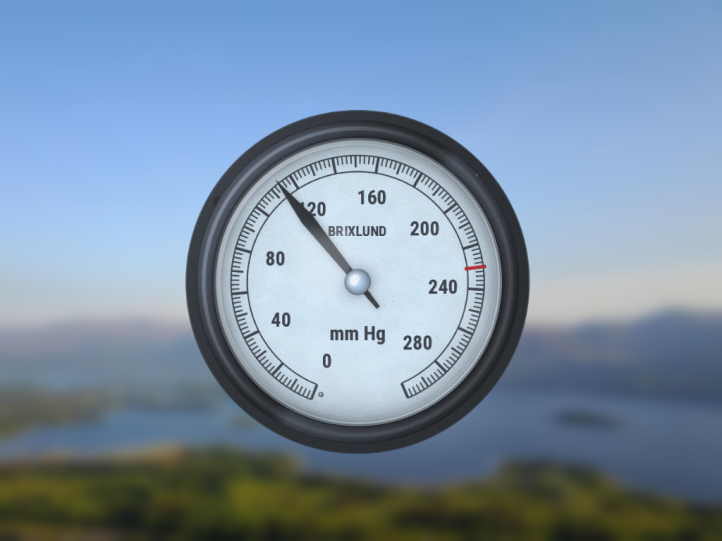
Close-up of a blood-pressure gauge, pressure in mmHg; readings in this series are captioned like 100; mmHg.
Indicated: 114; mmHg
